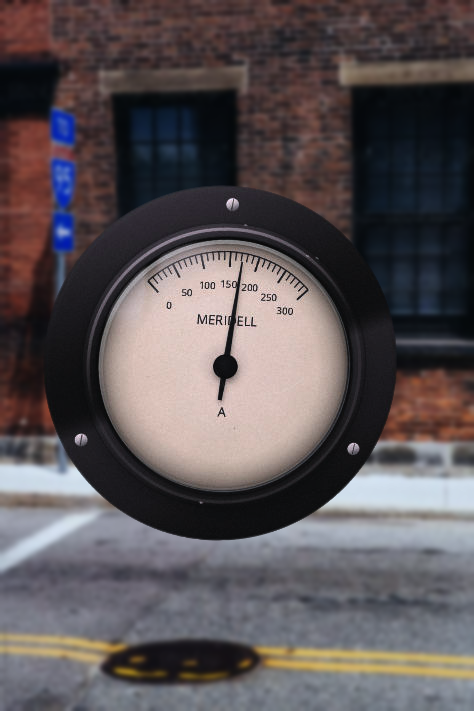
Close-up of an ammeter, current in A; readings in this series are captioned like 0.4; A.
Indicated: 170; A
